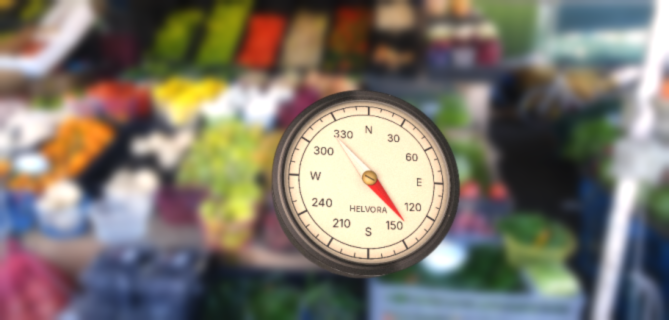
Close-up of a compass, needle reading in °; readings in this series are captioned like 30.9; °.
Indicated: 140; °
